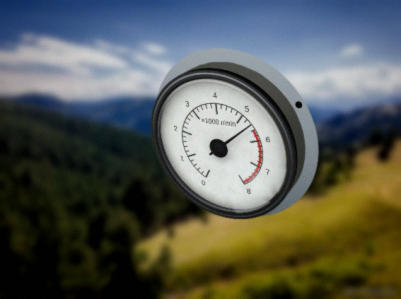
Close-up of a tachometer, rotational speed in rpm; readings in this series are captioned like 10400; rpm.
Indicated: 5400; rpm
